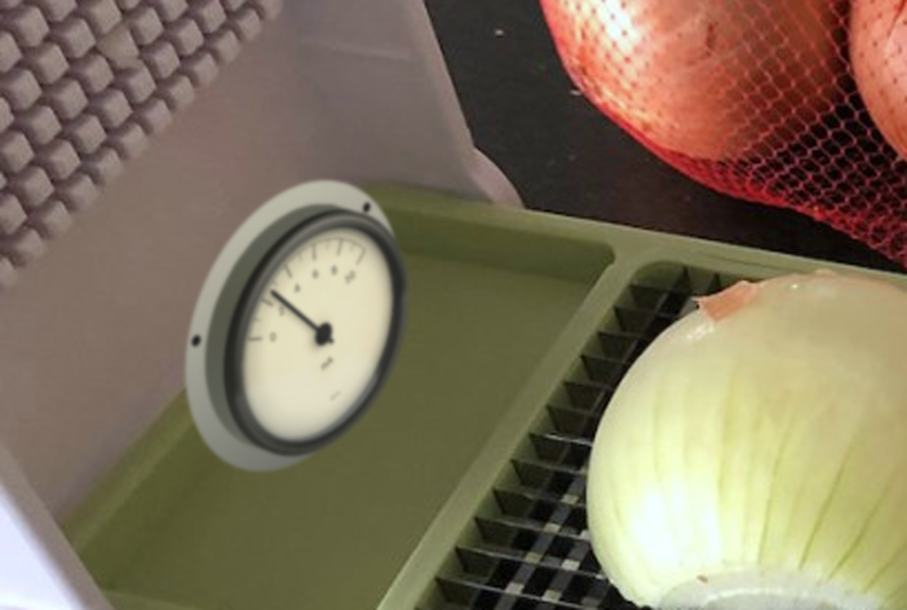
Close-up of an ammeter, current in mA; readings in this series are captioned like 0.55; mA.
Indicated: 2.5; mA
